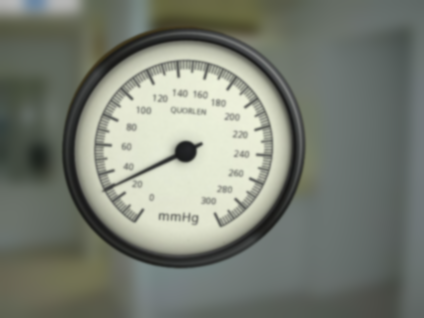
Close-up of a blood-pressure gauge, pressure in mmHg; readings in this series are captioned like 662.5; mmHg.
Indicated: 30; mmHg
